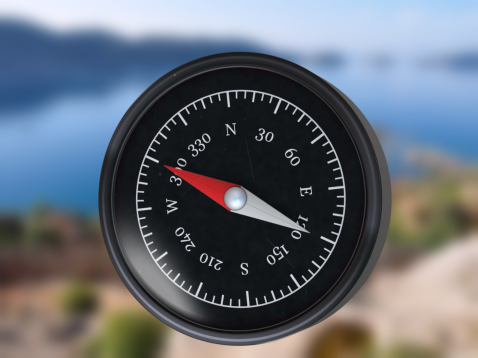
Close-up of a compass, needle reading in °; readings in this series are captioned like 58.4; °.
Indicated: 300; °
